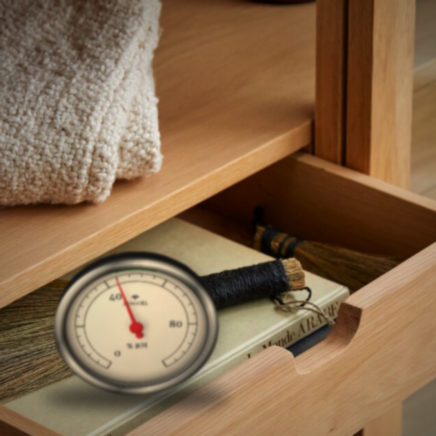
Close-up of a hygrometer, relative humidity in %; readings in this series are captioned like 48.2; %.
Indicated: 44; %
